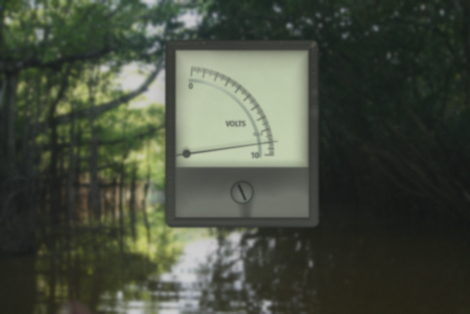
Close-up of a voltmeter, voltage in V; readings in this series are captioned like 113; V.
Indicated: 9; V
